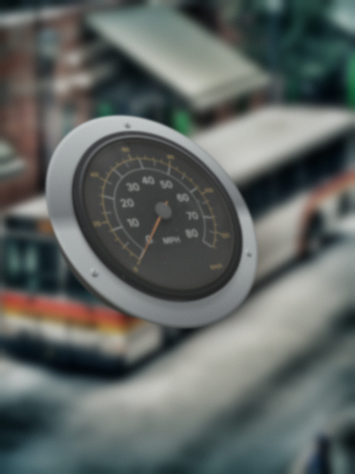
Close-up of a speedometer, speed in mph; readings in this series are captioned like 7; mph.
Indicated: 0; mph
